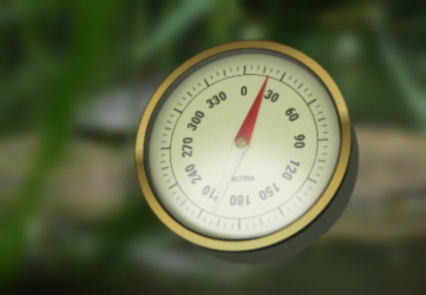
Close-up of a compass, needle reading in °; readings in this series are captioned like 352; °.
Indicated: 20; °
